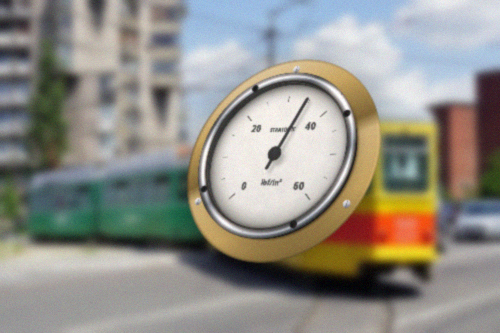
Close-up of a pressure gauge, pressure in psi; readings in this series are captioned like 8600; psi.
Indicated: 35; psi
